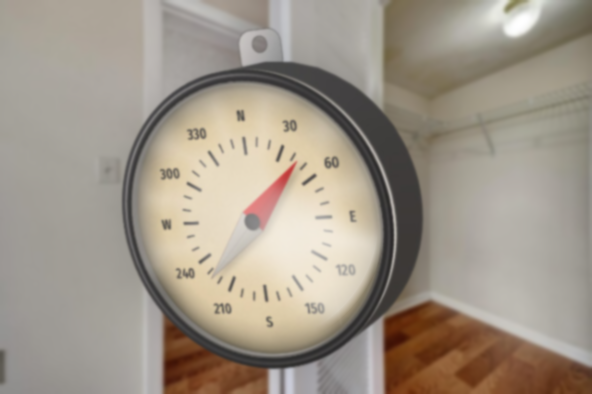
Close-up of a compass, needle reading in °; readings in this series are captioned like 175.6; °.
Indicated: 45; °
